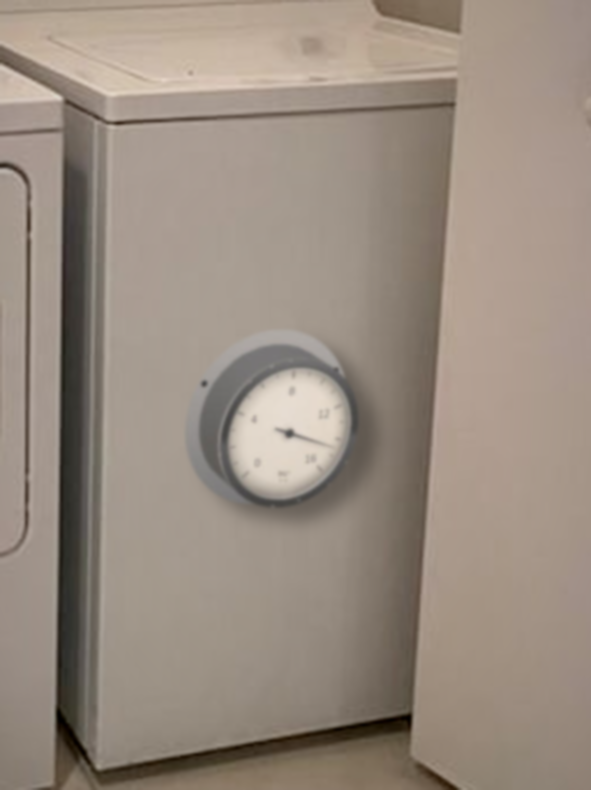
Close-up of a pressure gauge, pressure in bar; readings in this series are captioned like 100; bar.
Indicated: 14.5; bar
